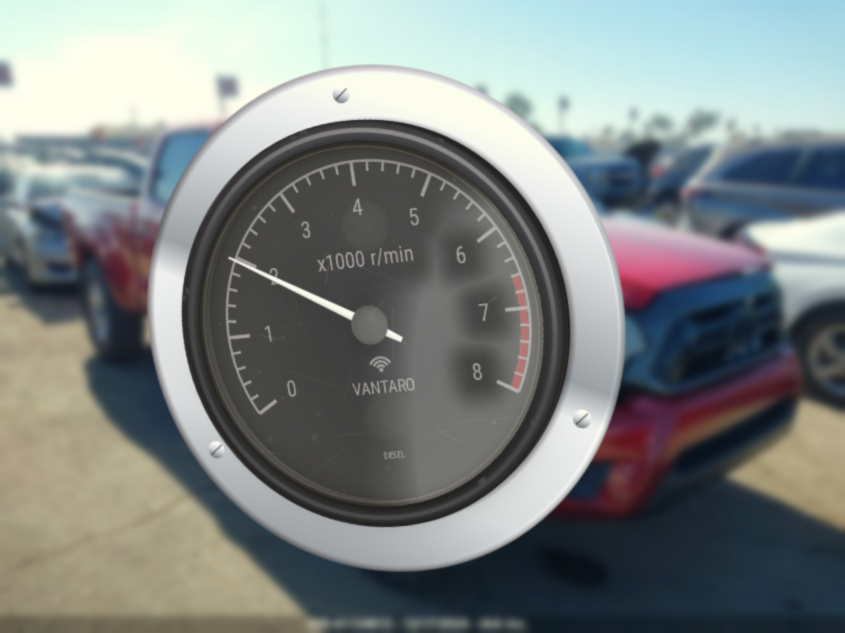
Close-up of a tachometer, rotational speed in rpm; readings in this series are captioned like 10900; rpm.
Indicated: 2000; rpm
